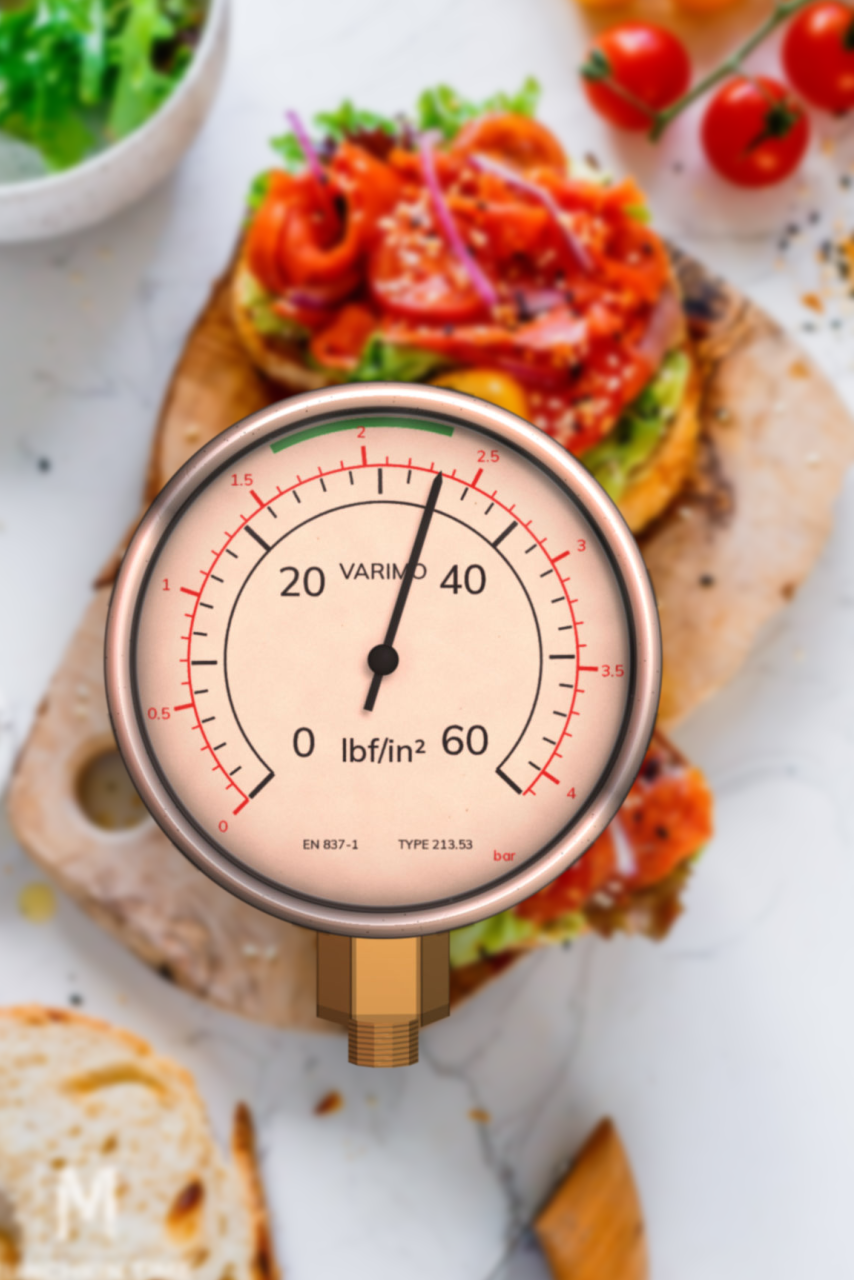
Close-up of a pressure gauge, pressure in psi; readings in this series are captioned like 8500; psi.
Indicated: 34; psi
